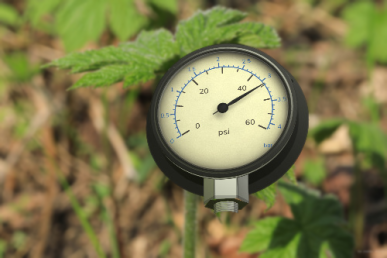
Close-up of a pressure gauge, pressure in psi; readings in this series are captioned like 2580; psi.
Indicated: 45; psi
